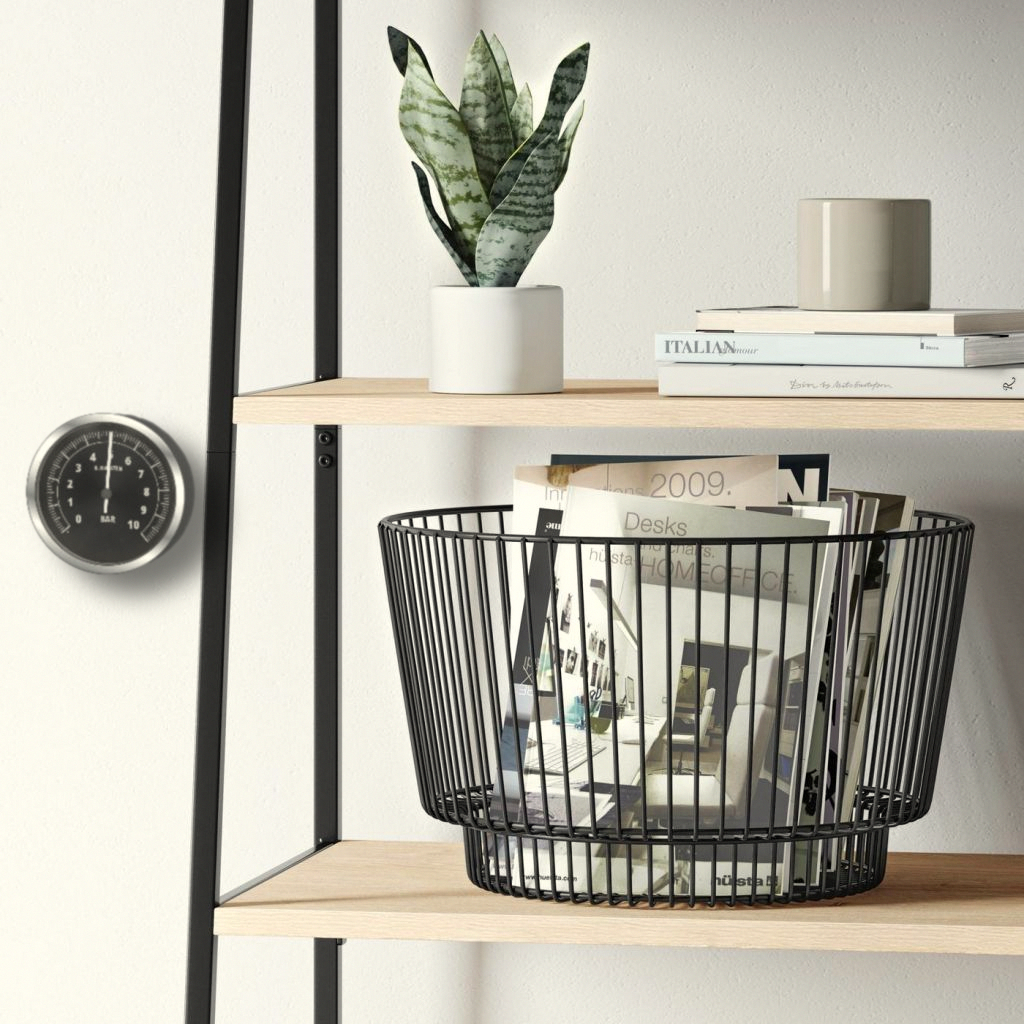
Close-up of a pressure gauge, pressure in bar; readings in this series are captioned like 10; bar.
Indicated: 5; bar
